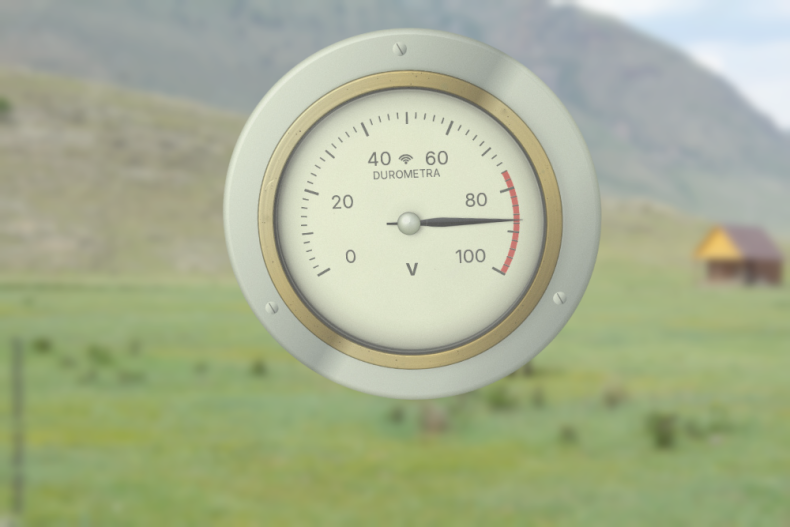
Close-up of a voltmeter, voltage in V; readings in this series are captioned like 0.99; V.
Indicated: 87; V
